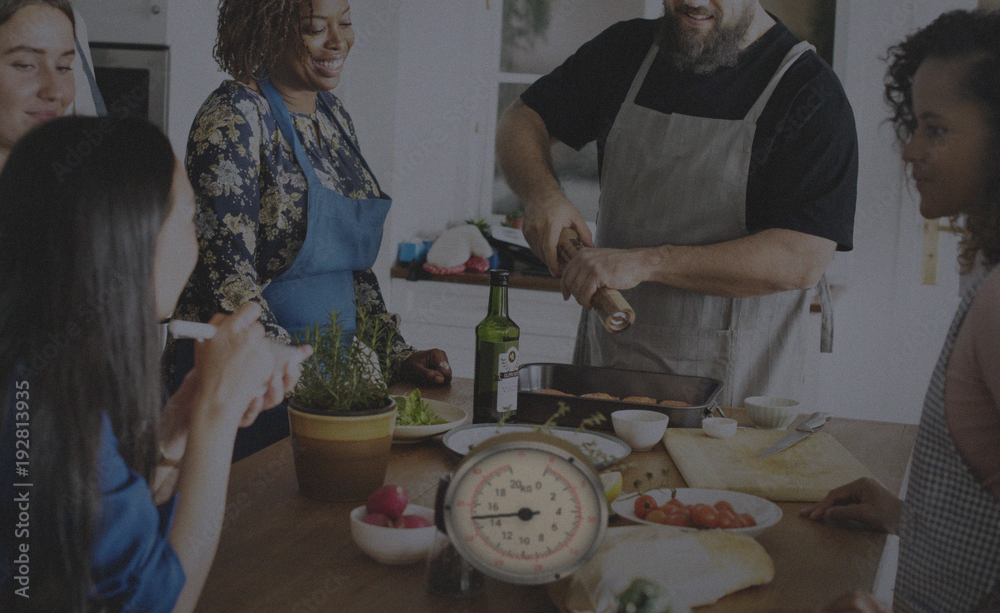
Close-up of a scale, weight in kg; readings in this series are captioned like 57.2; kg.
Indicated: 15; kg
